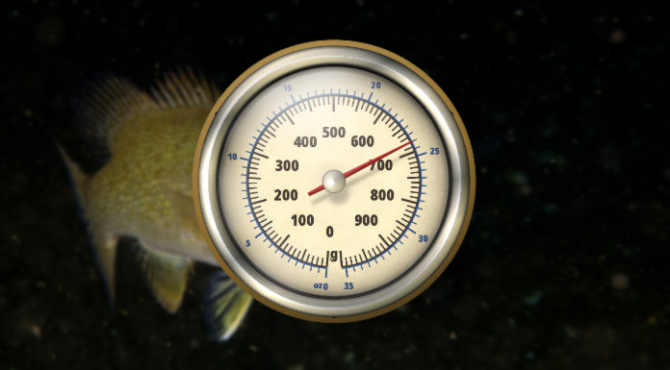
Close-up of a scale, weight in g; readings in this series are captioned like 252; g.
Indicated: 680; g
